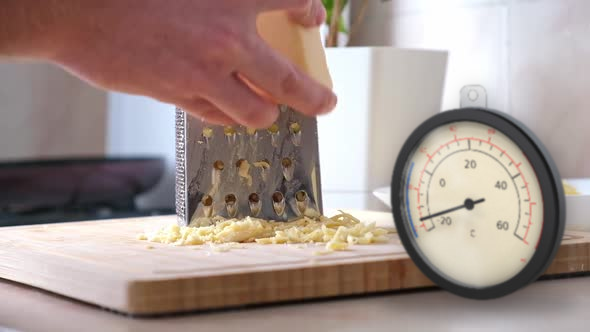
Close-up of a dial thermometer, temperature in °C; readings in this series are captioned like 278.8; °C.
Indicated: -16; °C
